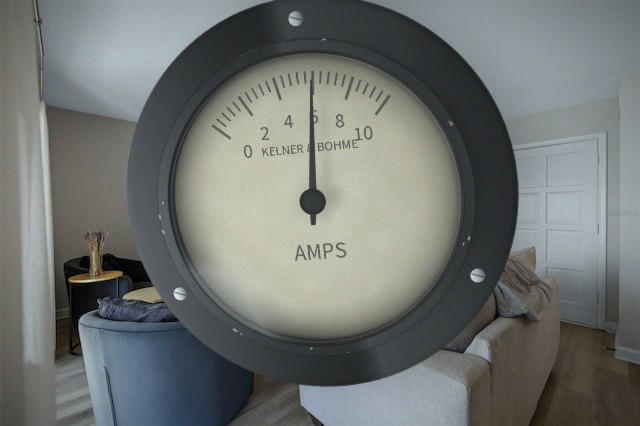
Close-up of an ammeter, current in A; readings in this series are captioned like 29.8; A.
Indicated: 6; A
